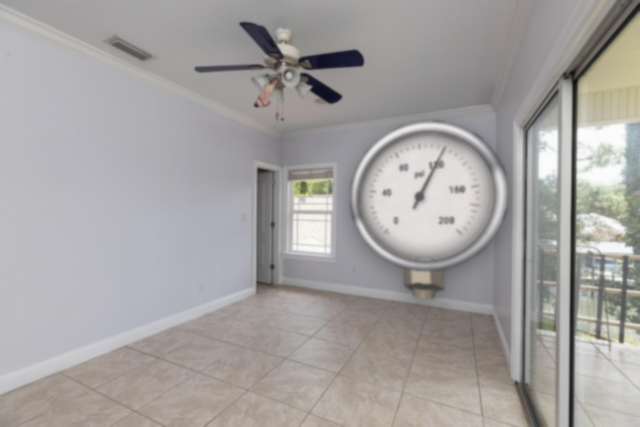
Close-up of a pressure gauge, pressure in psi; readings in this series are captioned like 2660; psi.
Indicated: 120; psi
